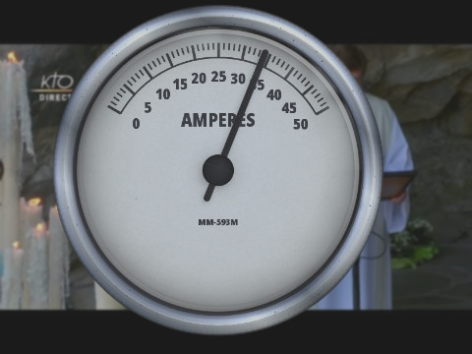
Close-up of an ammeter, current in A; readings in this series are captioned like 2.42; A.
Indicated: 34; A
